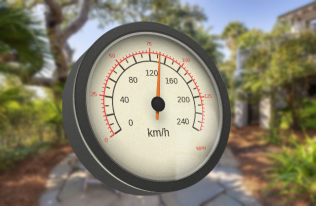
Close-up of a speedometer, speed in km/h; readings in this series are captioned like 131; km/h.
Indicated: 130; km/h
